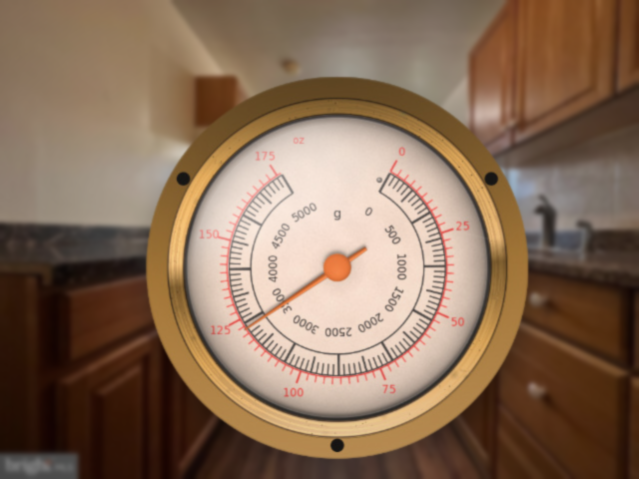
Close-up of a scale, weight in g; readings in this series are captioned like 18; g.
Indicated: 3450; g
